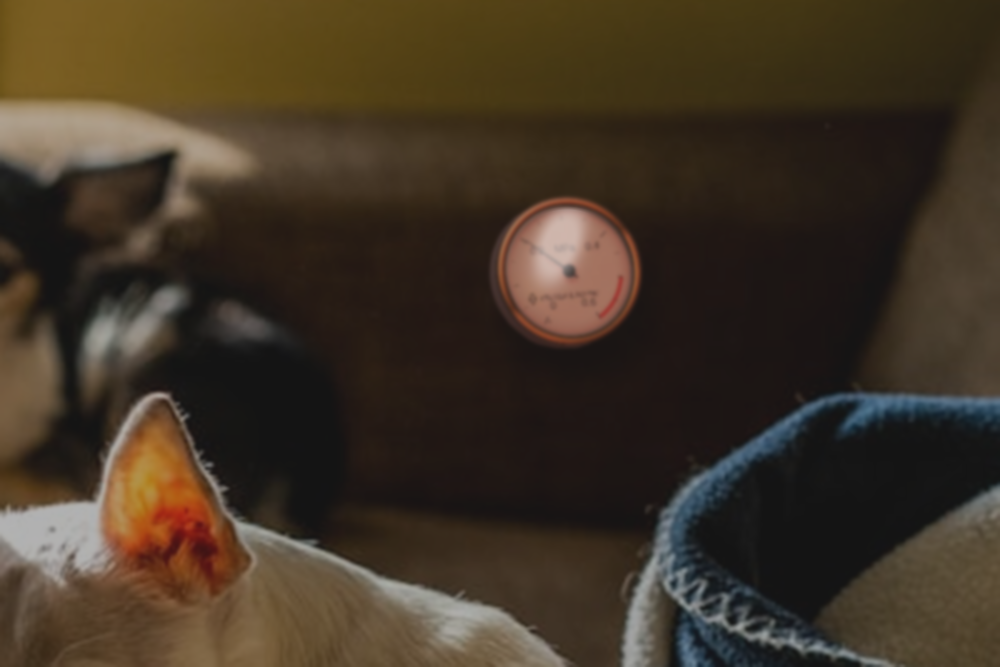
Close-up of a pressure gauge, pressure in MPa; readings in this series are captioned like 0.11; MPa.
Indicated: 0.2; MPa
